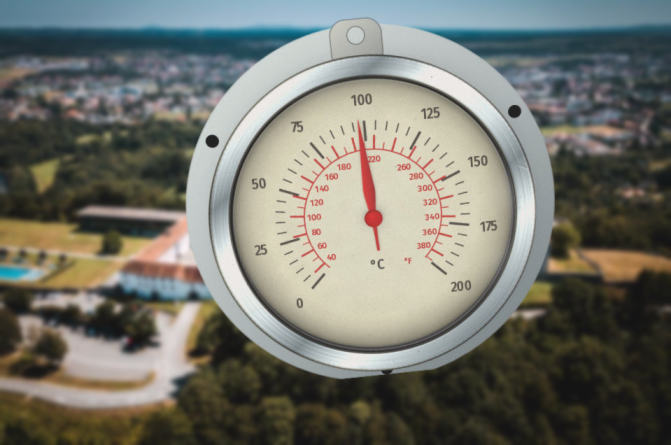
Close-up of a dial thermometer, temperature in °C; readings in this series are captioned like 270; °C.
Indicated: 97.5; °C
